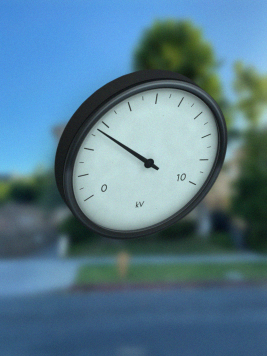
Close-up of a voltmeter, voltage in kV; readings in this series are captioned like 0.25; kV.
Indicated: 2.75; kV
